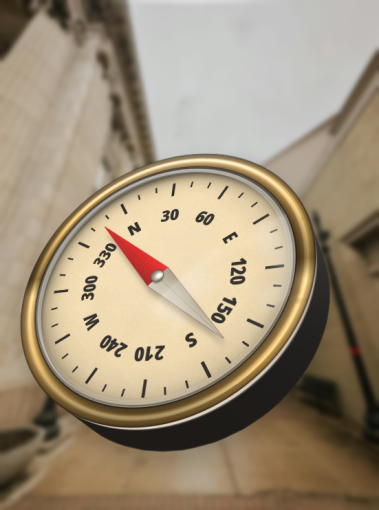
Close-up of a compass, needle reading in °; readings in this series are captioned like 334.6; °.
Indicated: 345; °
